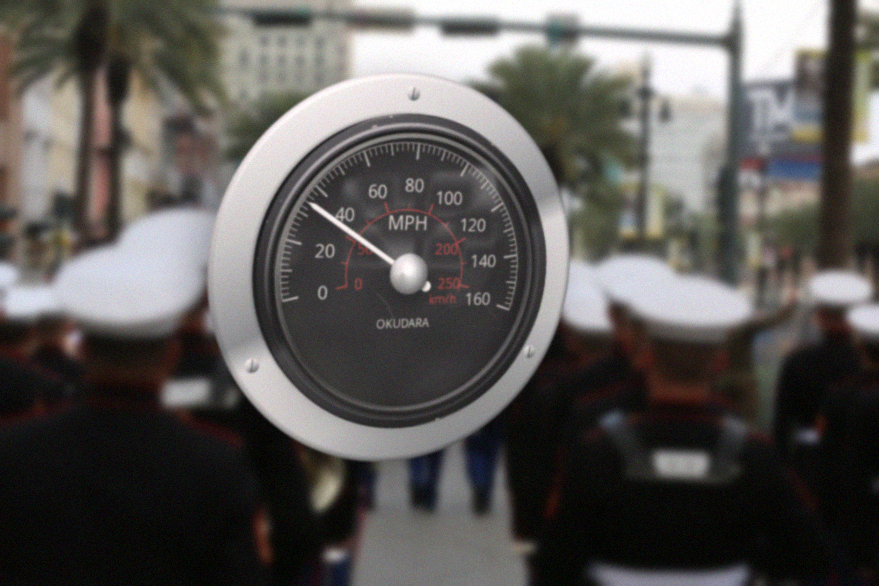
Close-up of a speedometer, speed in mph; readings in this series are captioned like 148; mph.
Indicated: 34; mph
